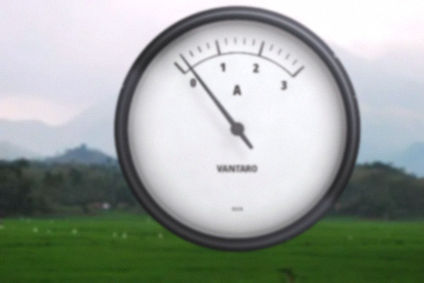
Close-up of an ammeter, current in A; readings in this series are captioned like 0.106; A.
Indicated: 0.2; A
